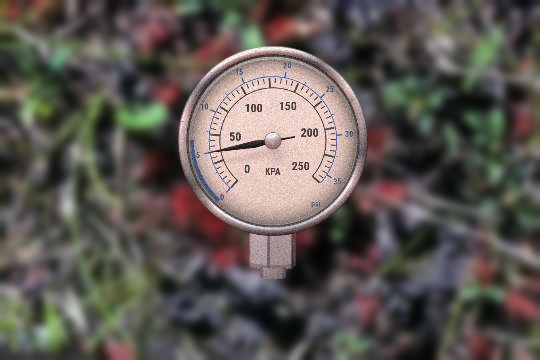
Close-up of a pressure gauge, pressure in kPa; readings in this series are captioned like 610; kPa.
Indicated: 35; kPa
